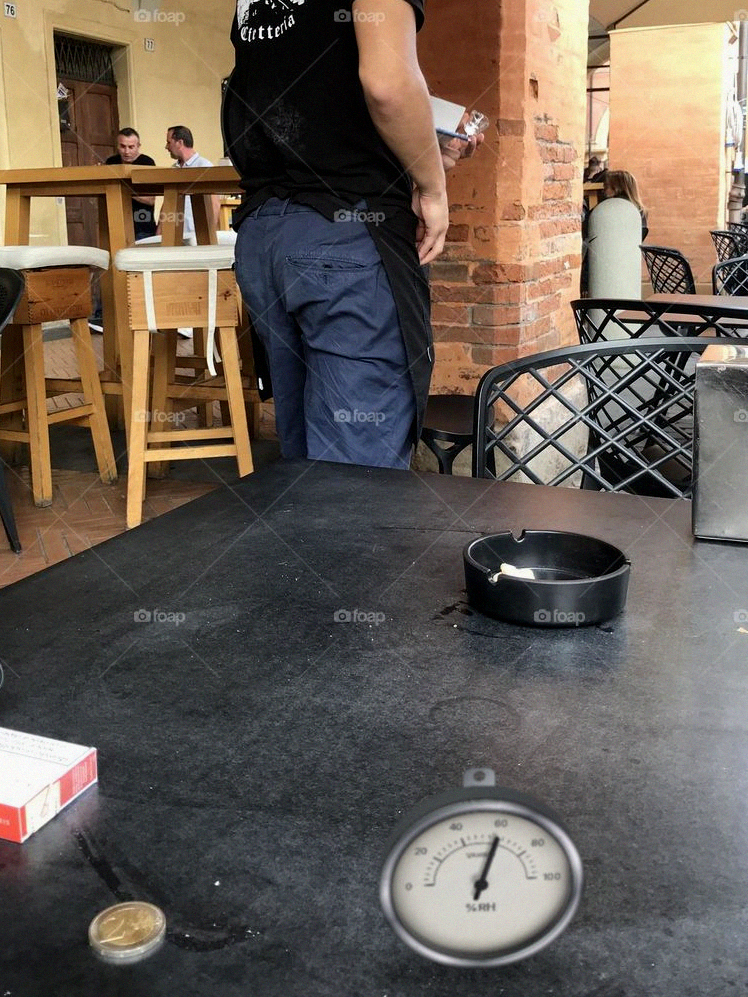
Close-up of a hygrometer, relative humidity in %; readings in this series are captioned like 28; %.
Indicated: 60; %
